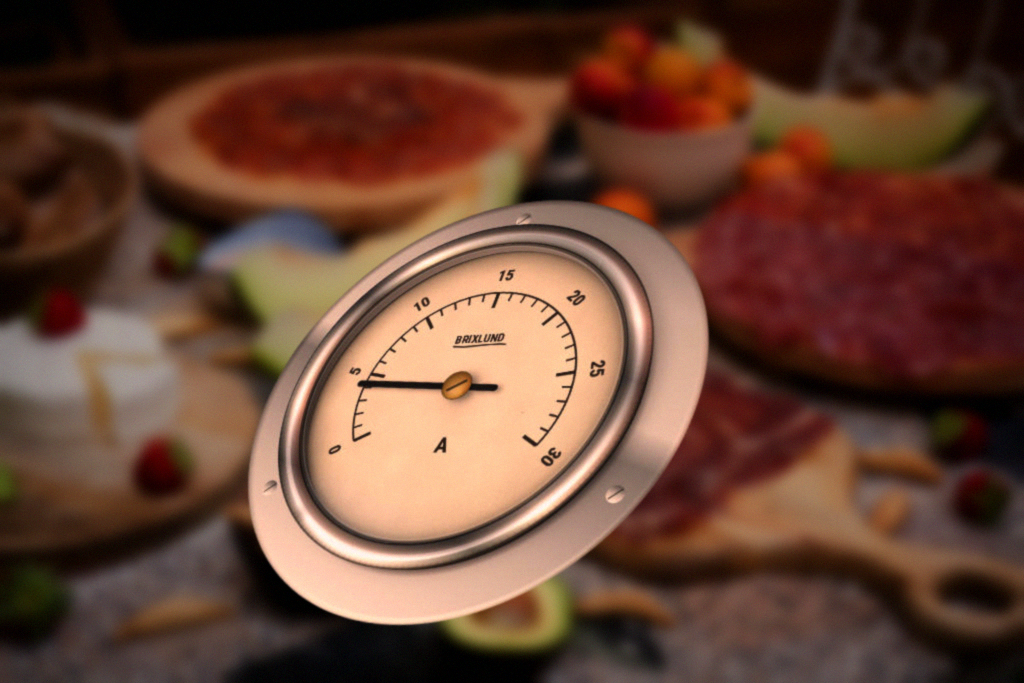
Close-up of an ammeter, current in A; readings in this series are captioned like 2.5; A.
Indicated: 4; A
